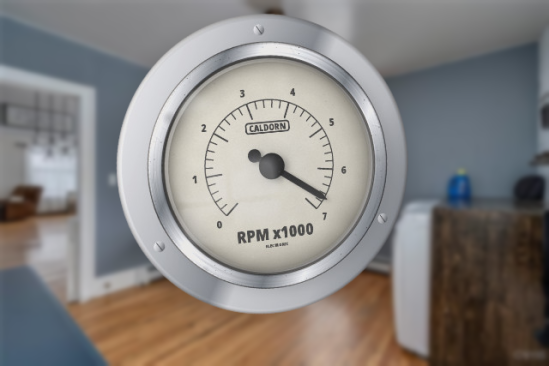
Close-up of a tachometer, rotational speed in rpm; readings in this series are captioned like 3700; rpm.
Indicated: 6700; rpm
